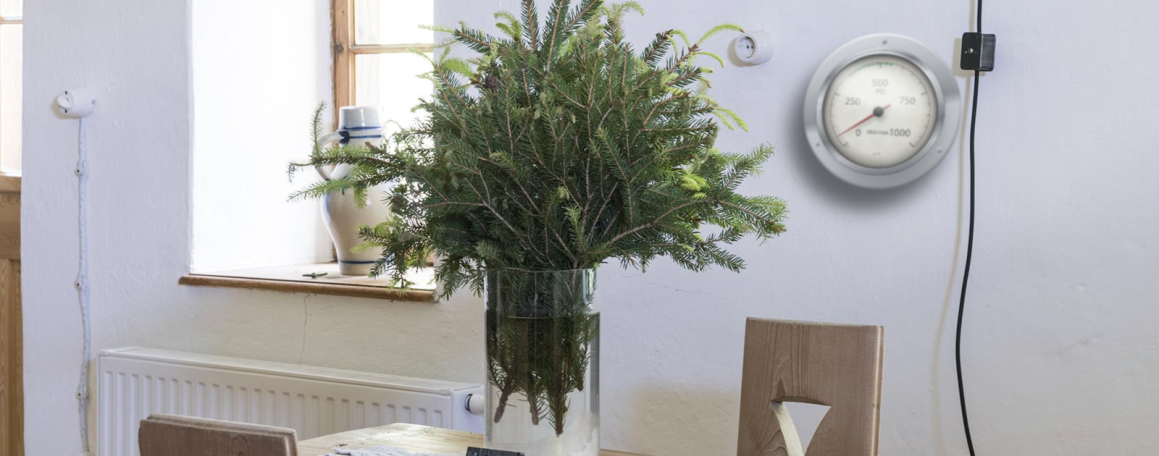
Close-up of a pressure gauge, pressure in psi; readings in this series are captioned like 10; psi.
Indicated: 50; psi
